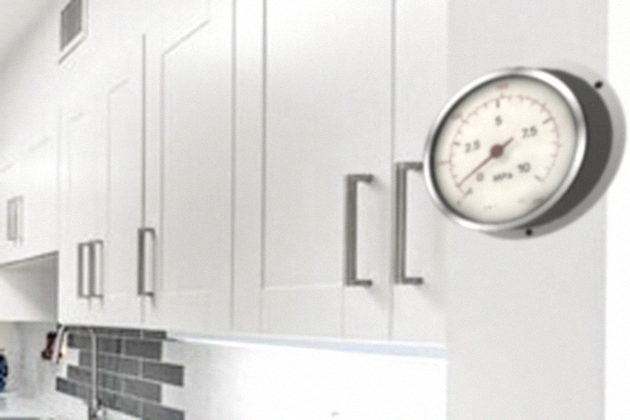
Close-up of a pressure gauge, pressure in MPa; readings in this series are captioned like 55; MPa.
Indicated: 0.5; MPa
